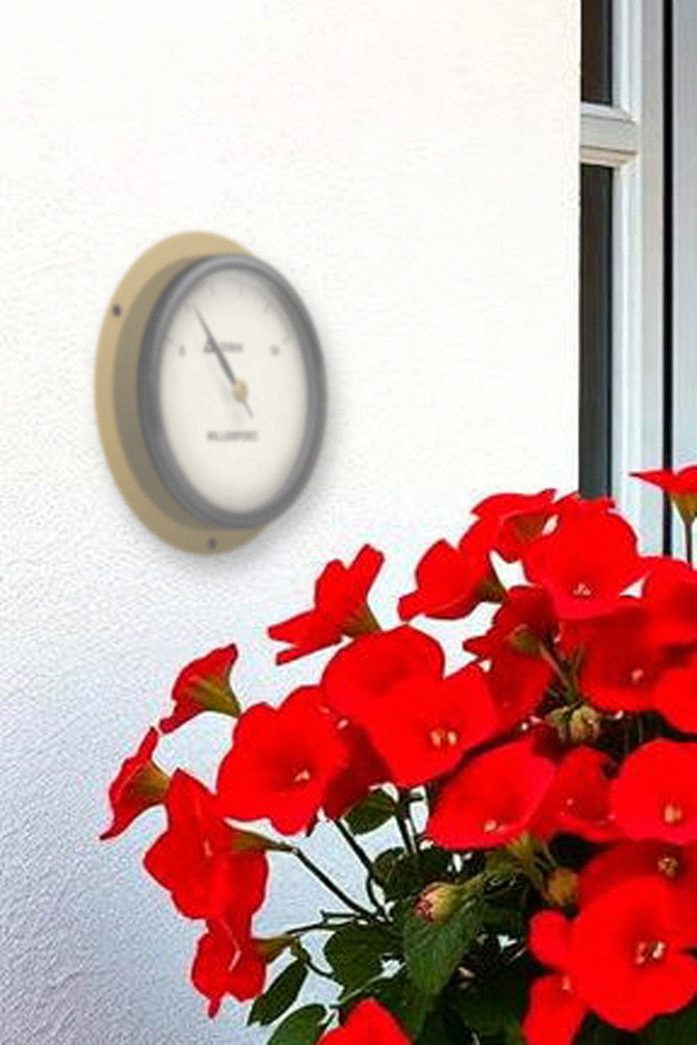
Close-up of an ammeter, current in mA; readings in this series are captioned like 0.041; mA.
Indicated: 10; mA
